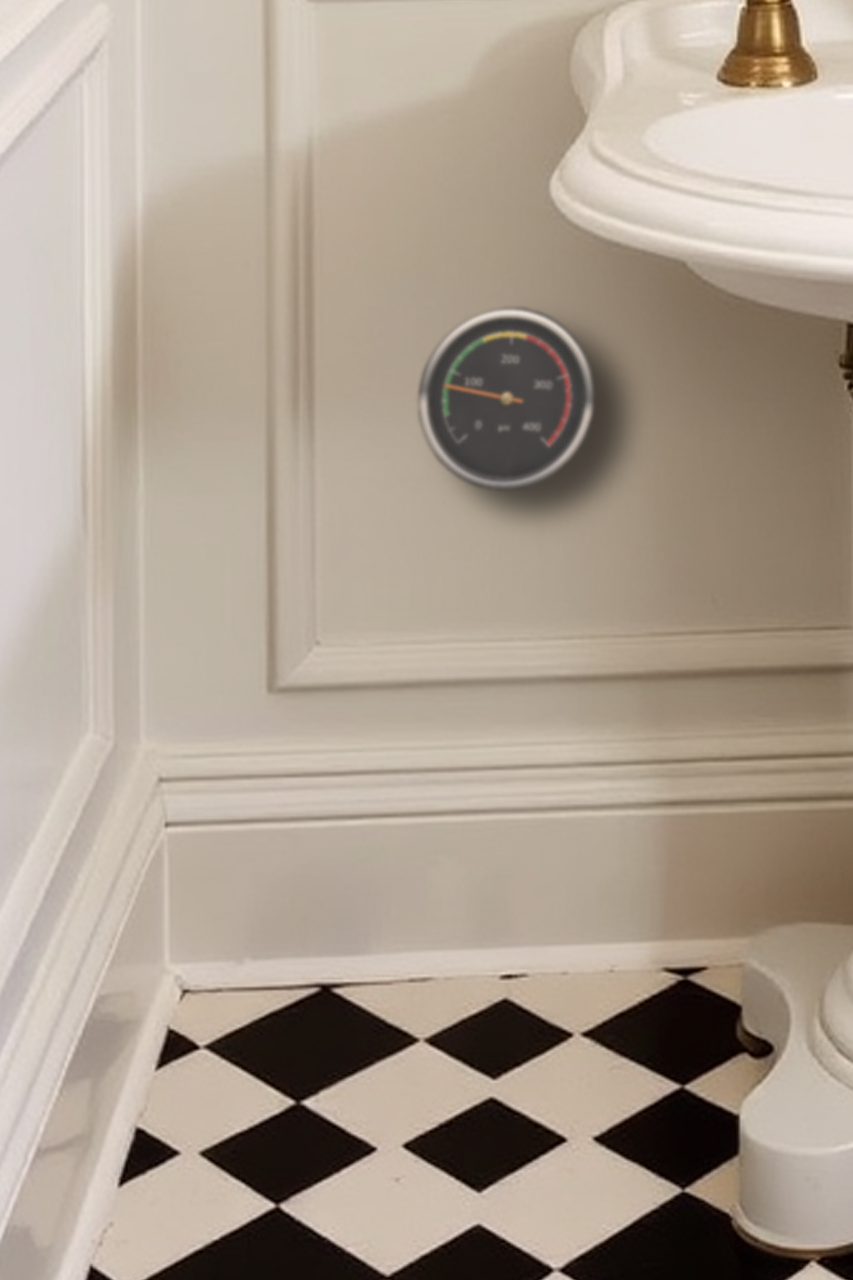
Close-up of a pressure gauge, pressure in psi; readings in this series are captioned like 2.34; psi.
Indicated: 80; psi
